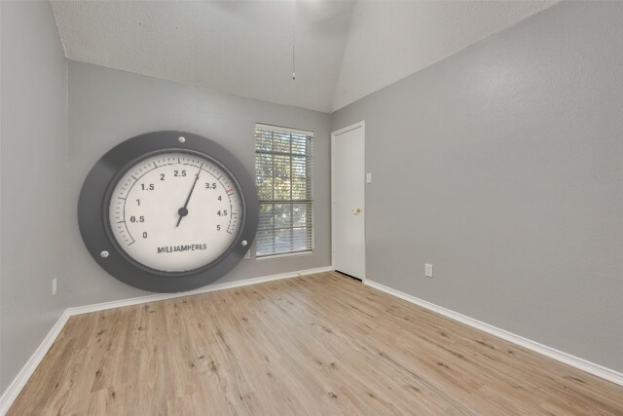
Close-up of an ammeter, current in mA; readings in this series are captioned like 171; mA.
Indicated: 3; mA
